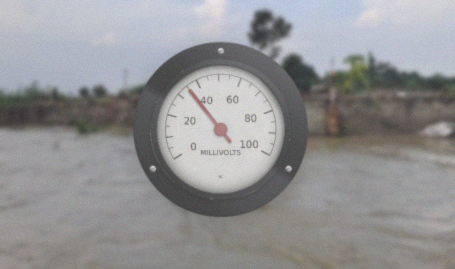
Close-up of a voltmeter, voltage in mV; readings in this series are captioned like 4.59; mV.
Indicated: 35; mV
